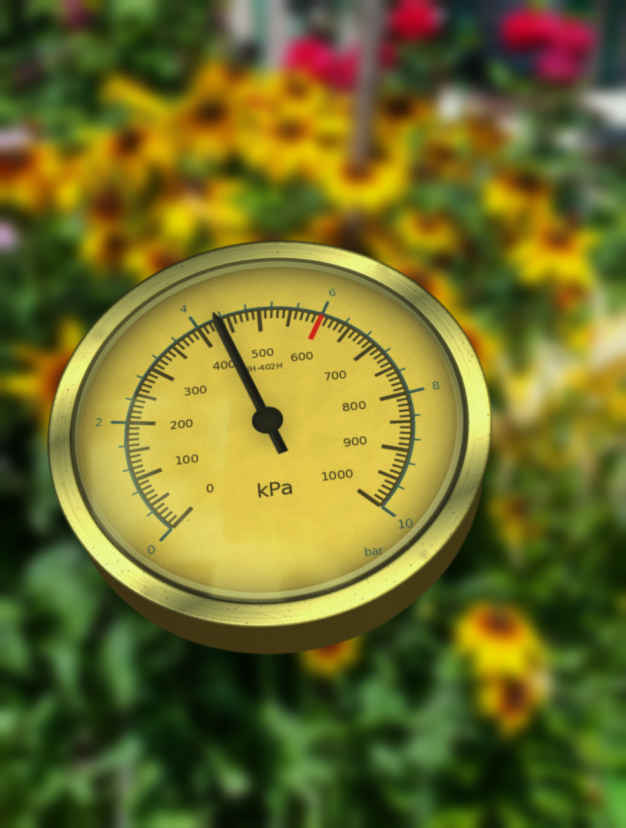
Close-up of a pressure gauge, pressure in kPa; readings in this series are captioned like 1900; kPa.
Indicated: 430; kPa
